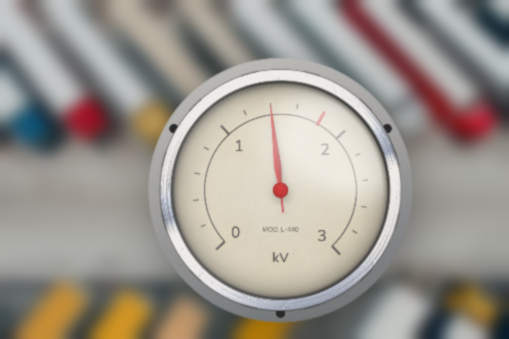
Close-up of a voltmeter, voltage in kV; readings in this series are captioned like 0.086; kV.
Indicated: 1.4; kV
